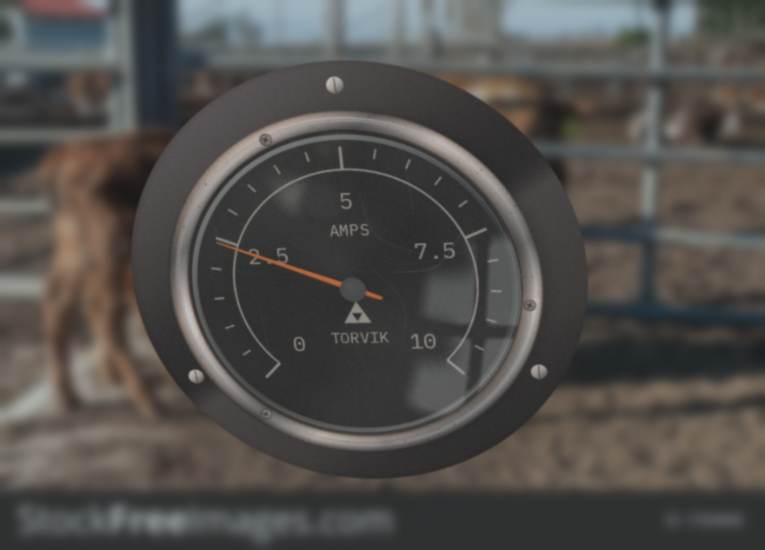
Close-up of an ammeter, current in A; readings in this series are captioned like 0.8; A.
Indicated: 2.5; A
